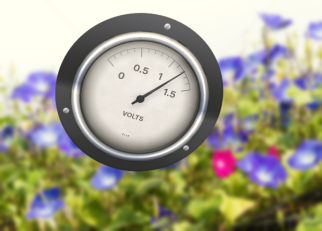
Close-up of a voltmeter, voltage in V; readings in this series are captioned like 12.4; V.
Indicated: 1.2; V
